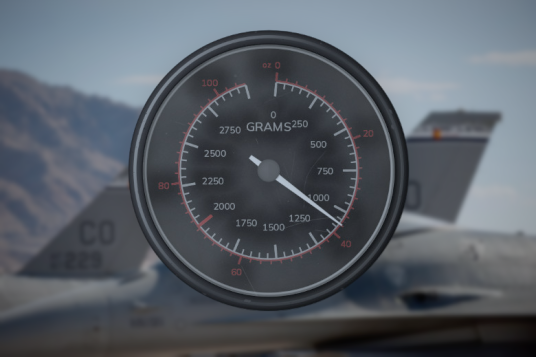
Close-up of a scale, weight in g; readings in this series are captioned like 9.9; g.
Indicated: 1075; g
